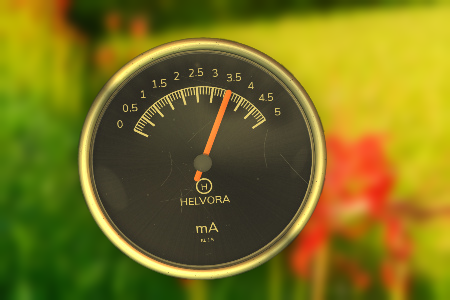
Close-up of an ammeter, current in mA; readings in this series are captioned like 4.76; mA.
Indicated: 3.5; mA
